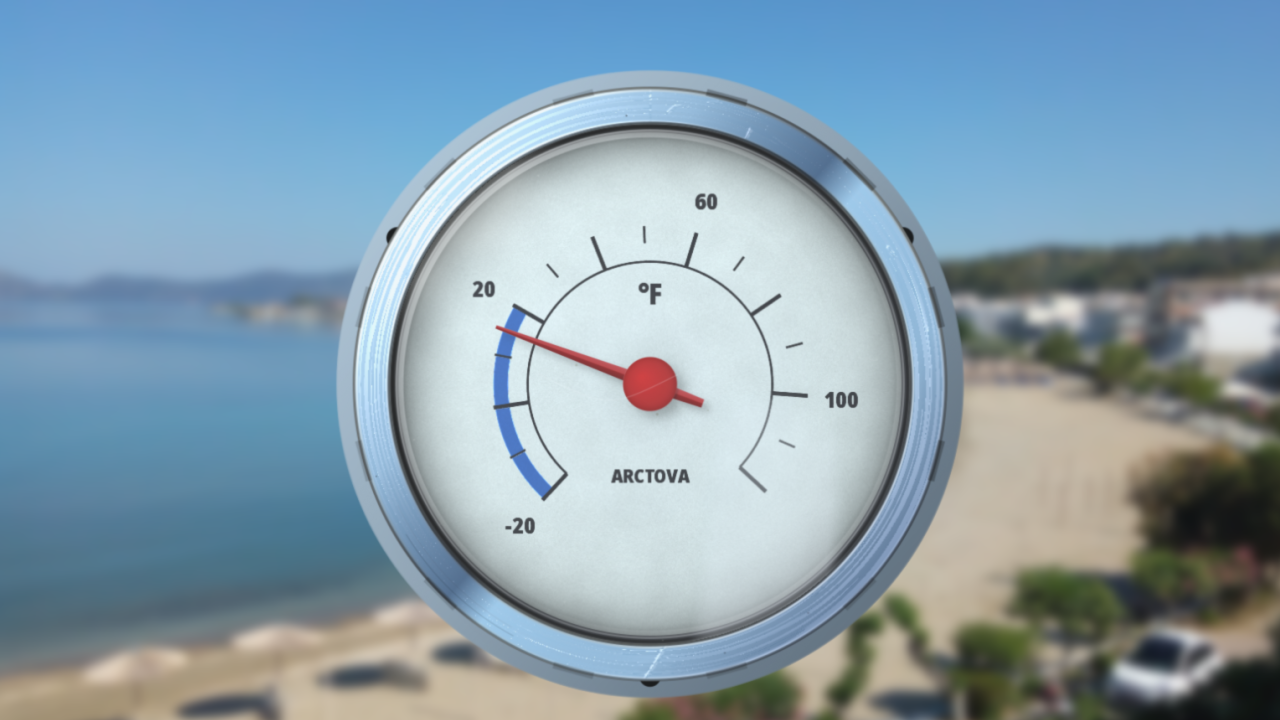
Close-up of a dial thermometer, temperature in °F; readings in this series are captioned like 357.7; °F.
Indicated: 15; °F
